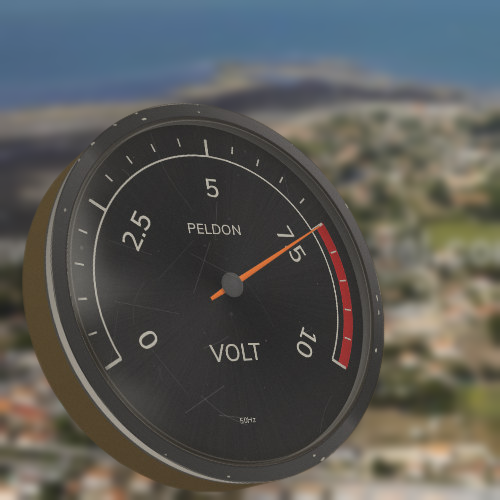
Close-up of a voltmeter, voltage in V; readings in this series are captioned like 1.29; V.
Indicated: 7.5; V
